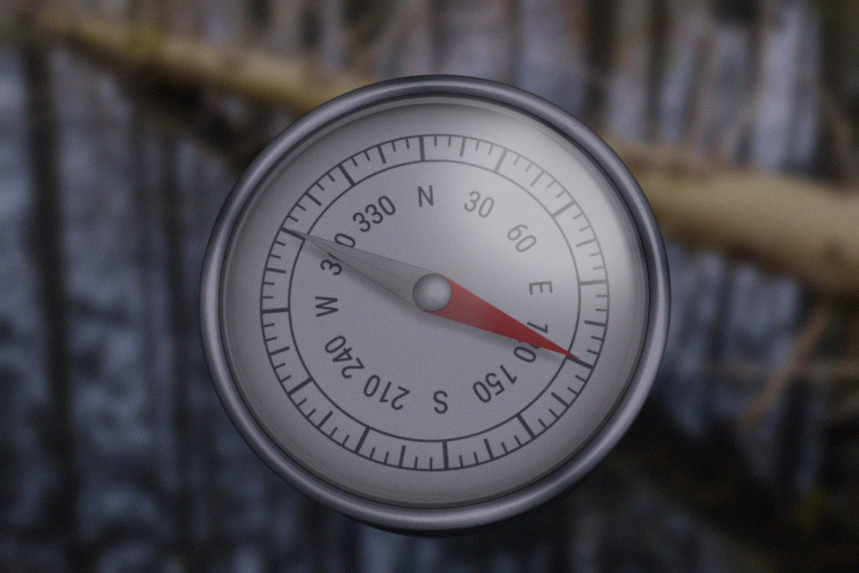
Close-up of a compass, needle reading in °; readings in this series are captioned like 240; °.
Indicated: 120; °
